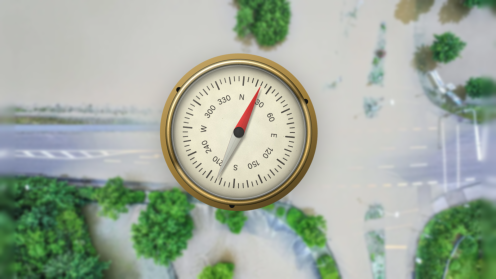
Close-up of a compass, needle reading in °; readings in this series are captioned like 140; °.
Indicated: 20; °
